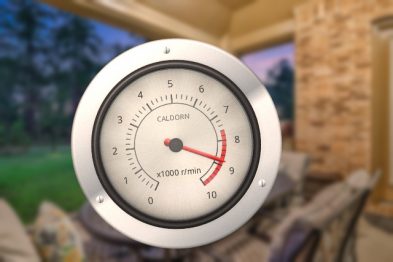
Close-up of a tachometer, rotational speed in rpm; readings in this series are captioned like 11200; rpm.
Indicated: 8800; rpm
